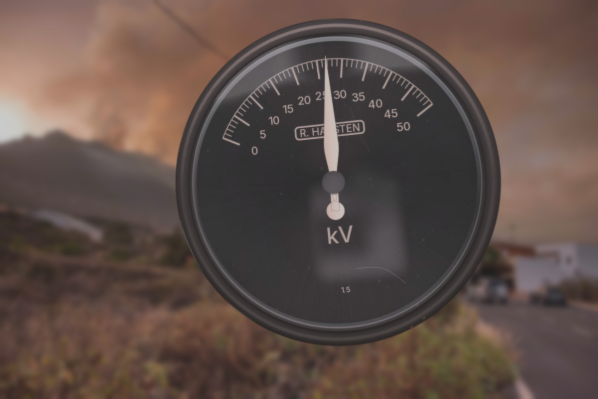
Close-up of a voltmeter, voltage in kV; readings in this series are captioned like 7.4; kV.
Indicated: 27; kV
